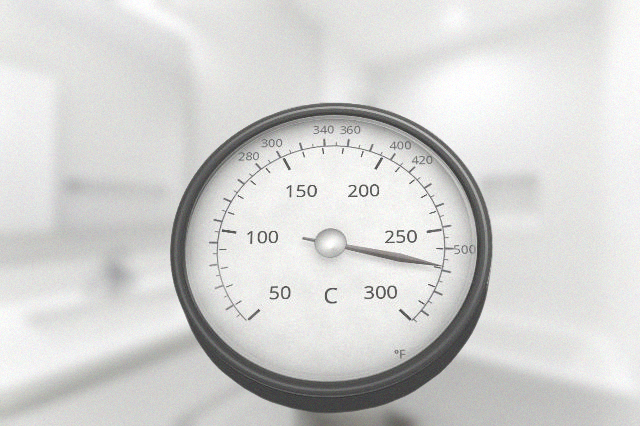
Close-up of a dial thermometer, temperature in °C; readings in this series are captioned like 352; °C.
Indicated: 270; °C
